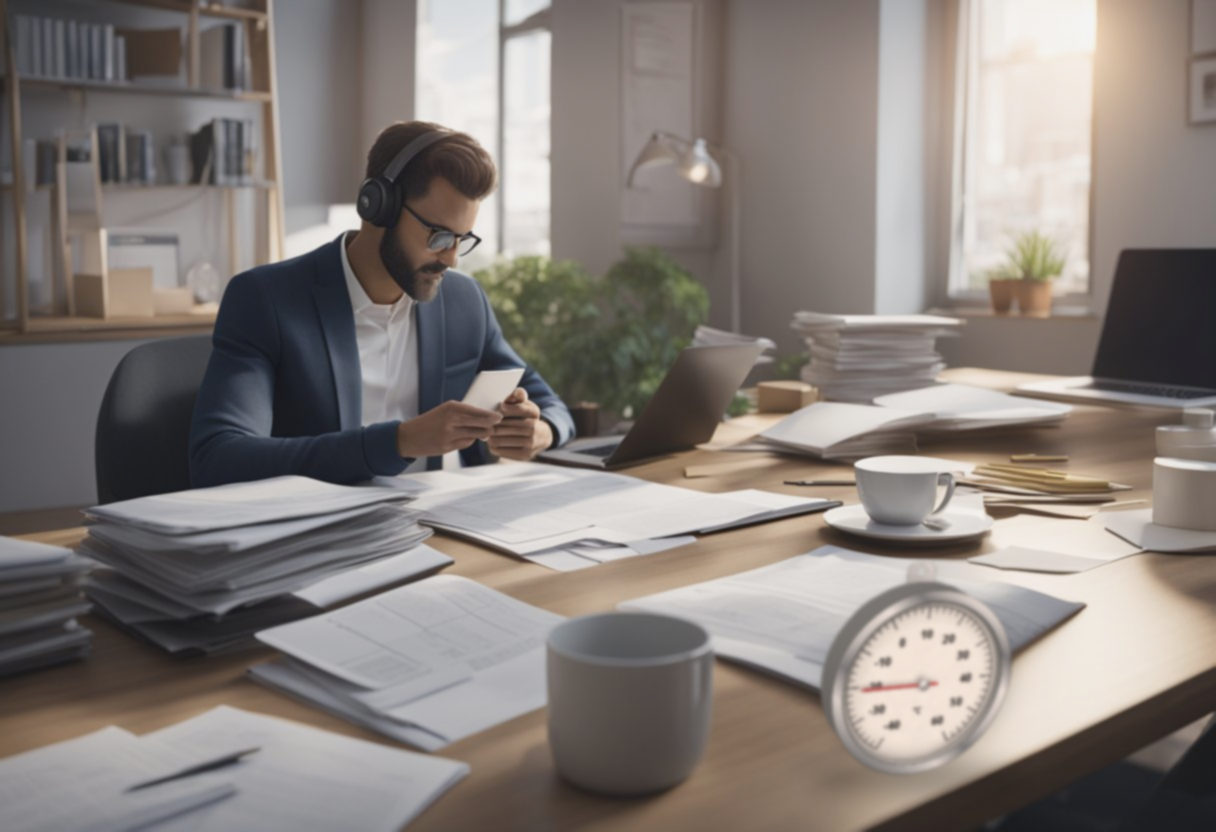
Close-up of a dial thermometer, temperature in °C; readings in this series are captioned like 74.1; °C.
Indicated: -20; °C
